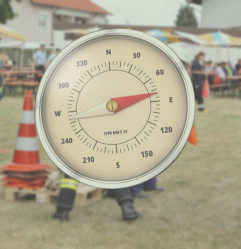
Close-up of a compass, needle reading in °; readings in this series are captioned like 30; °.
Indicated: 80; °
